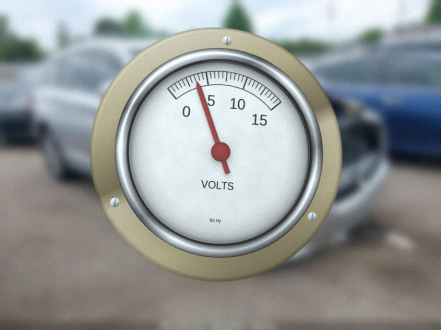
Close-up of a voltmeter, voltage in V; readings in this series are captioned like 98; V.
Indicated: 3.5; V
